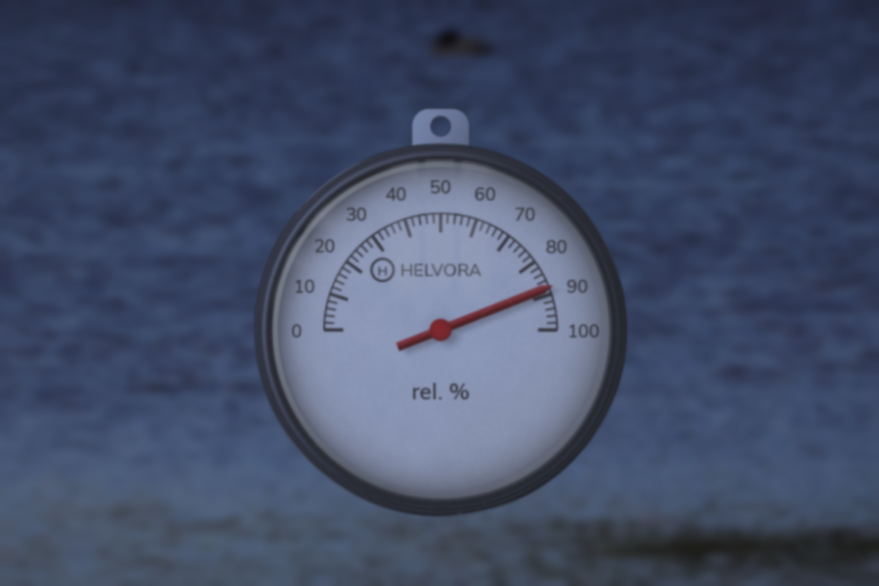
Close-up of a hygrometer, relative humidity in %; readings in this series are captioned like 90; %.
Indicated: 88; %
